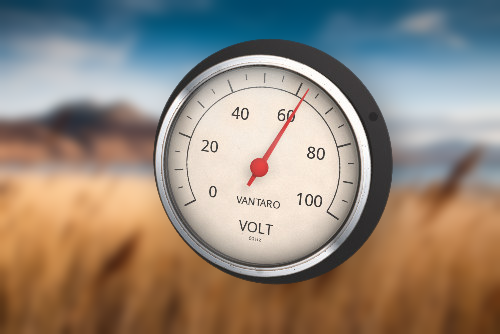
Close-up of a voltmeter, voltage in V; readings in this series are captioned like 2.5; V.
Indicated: 62.5; V
